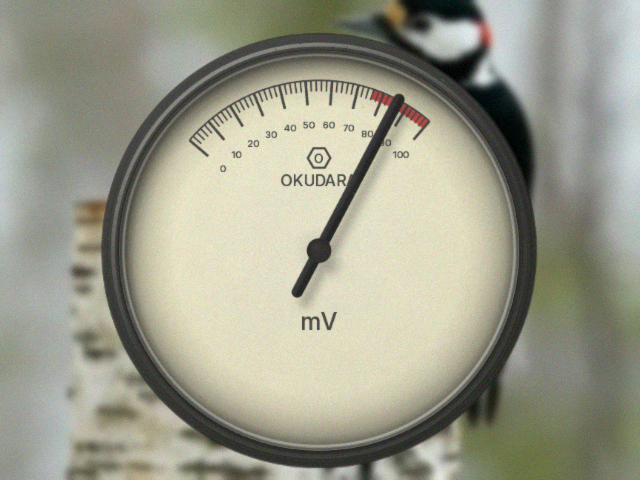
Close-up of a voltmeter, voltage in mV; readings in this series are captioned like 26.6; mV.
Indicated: 86; mV
